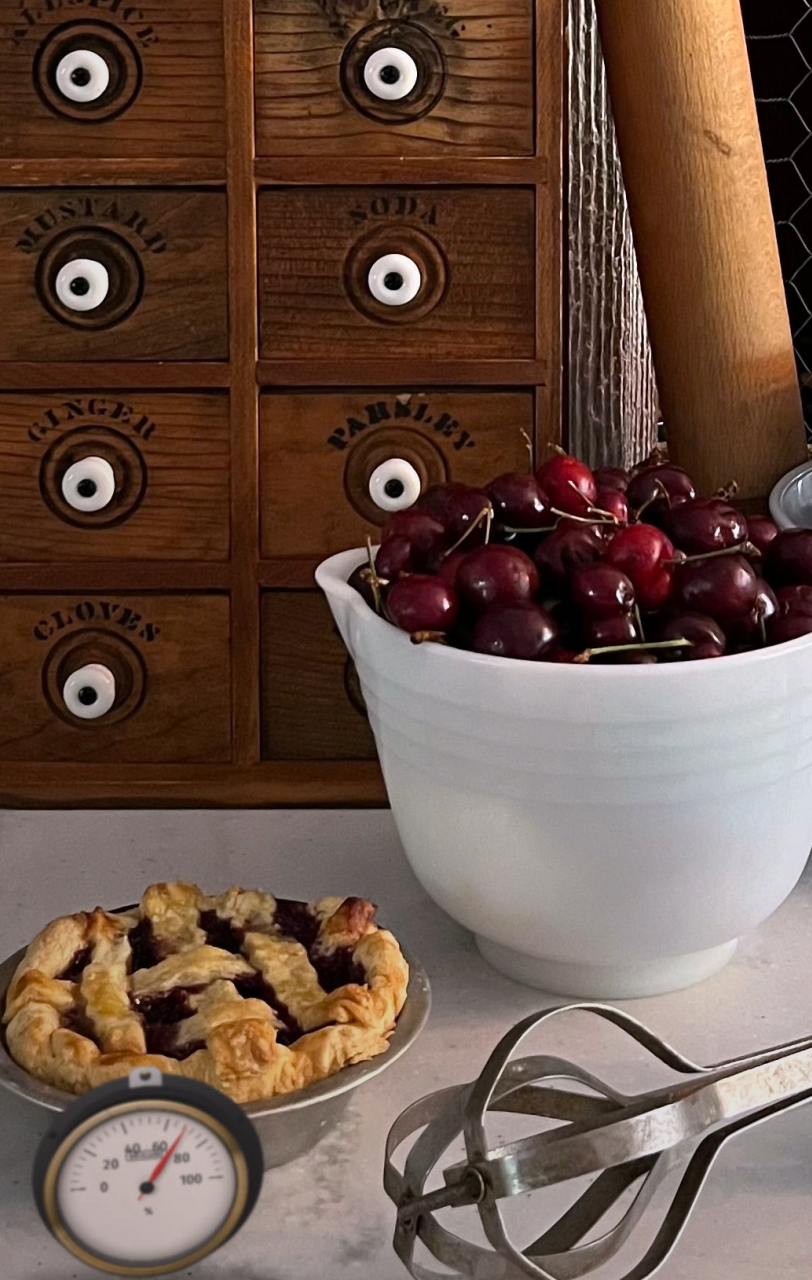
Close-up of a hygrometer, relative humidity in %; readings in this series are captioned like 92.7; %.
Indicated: 68; %
